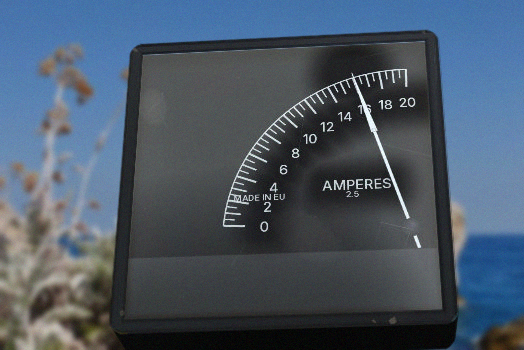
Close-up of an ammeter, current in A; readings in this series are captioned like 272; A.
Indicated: 16; A
